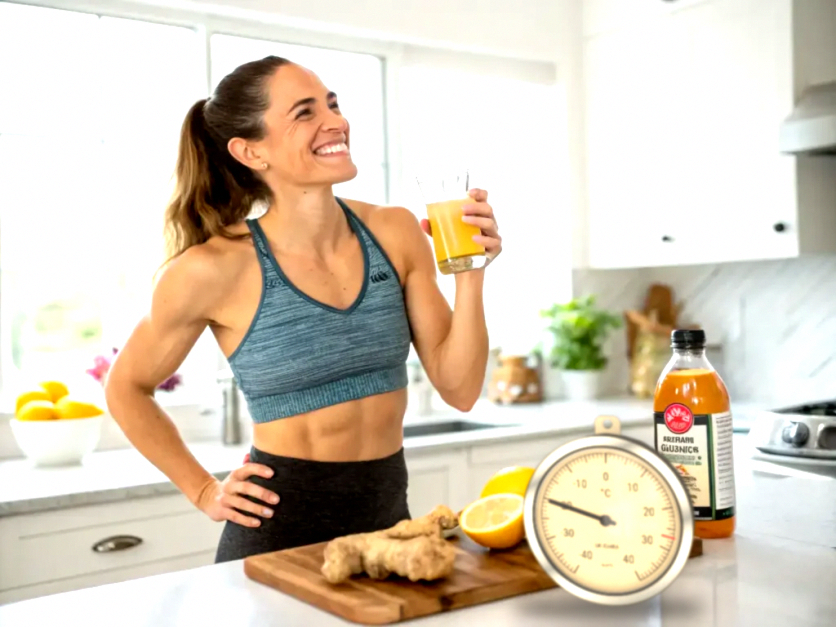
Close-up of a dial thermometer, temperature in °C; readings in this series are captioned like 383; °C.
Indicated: -20; °C
